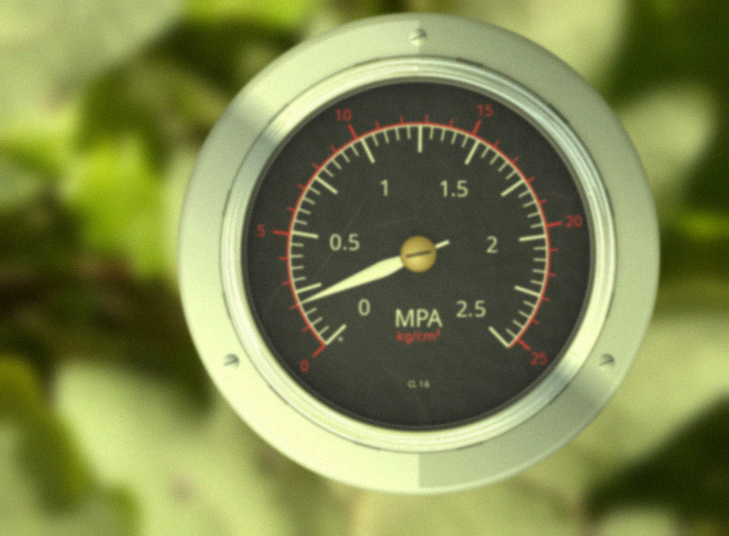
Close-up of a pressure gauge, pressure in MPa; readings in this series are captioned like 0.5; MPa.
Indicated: 0.2; MPa
